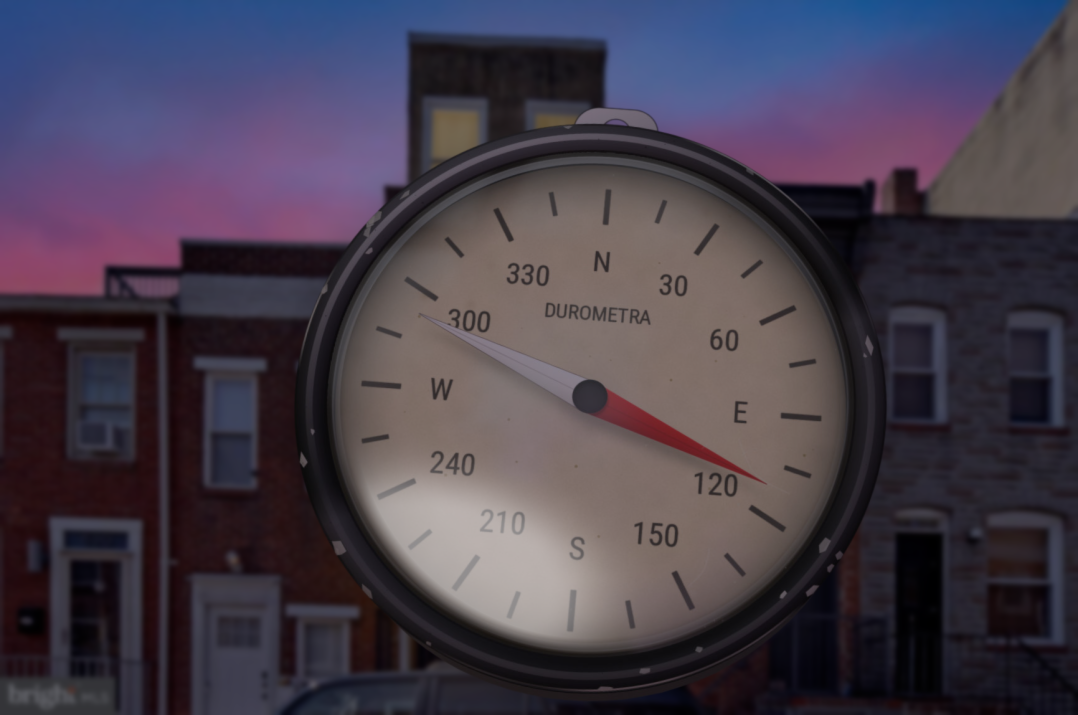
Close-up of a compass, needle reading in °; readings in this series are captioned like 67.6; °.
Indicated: 112.5; °
